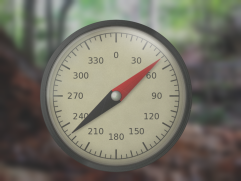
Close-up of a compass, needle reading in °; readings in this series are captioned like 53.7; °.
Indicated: 50; °
